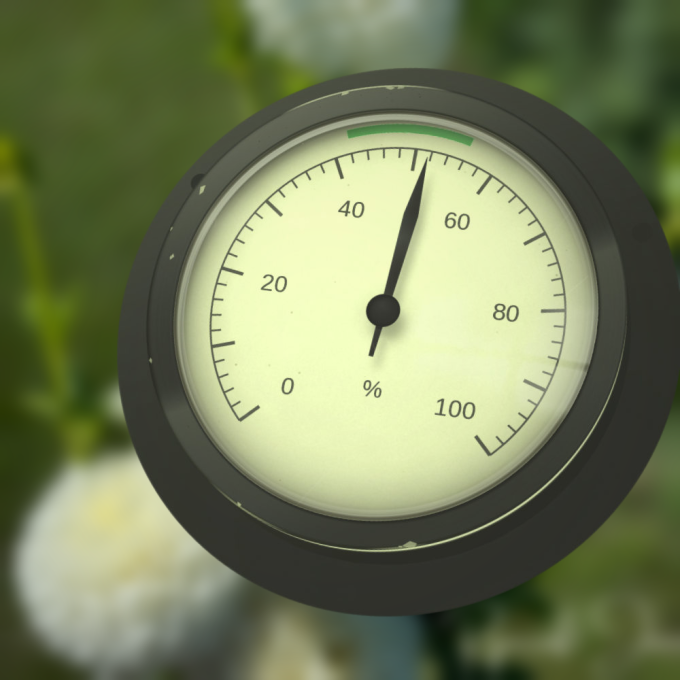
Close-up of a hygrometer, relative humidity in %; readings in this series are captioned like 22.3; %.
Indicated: 52; %
